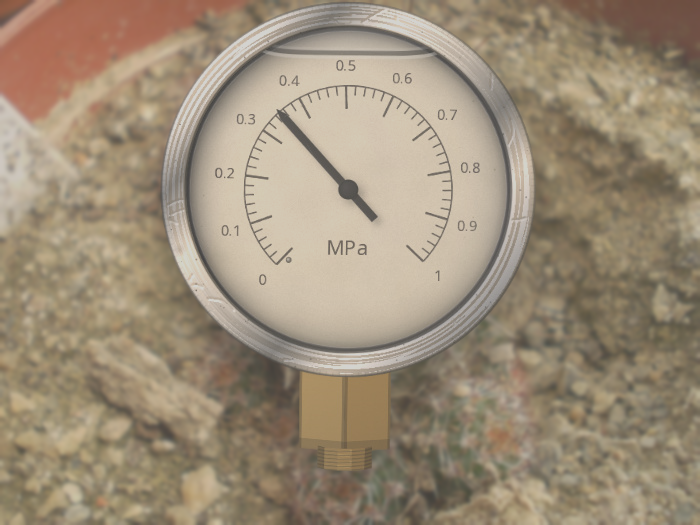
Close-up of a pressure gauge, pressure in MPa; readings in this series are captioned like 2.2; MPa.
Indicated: 0.35; MPa
